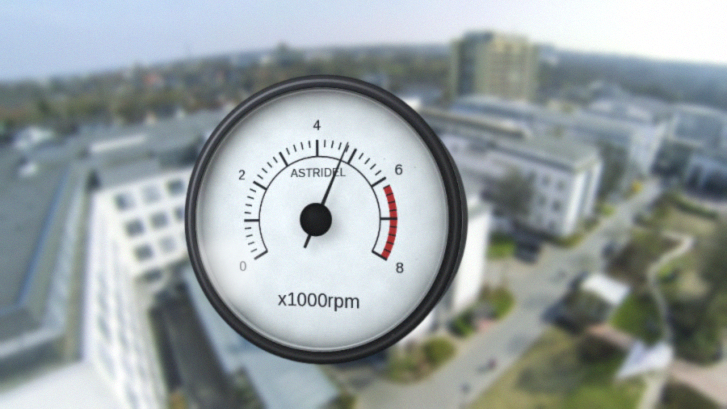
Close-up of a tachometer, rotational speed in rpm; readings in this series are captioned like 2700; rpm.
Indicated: 4800; rpm
